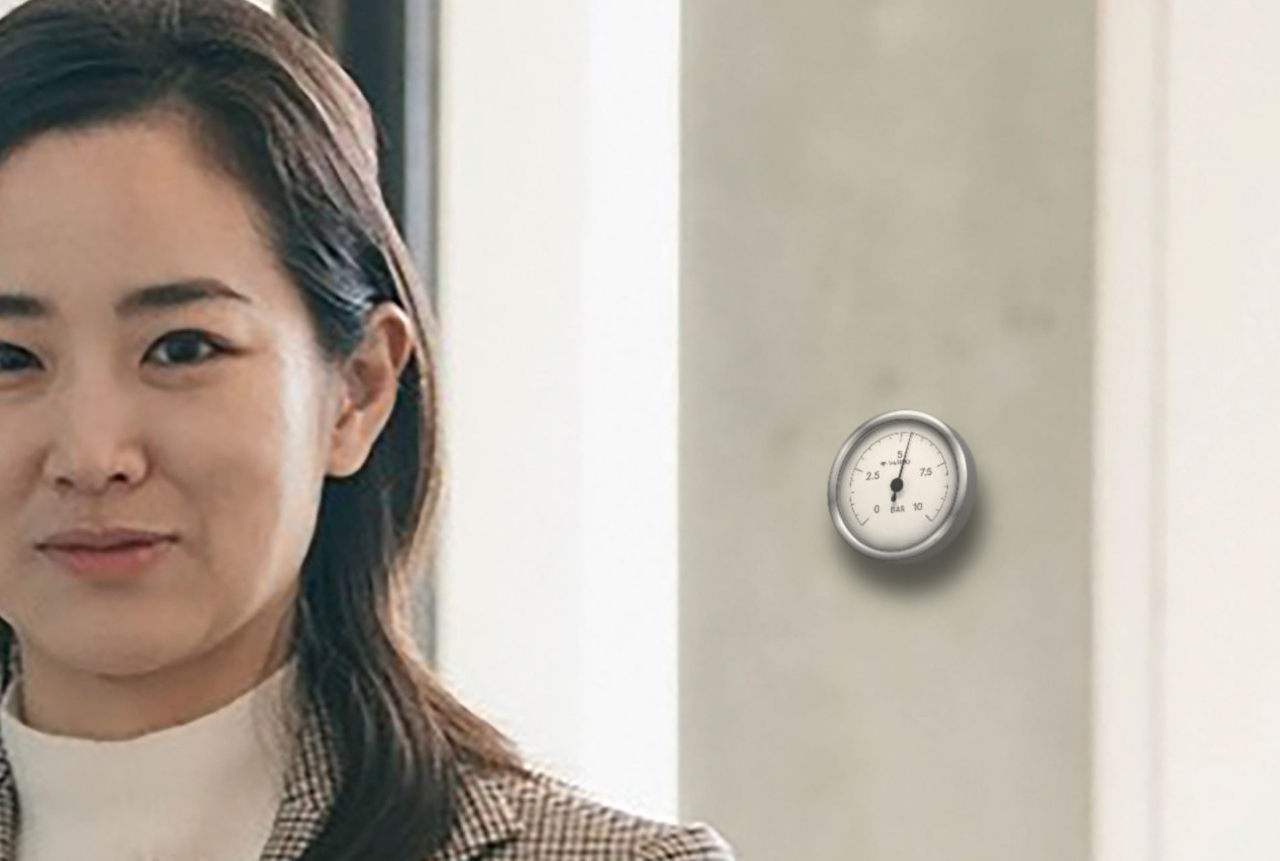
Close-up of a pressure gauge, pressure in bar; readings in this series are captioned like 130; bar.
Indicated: 5.5; bar
